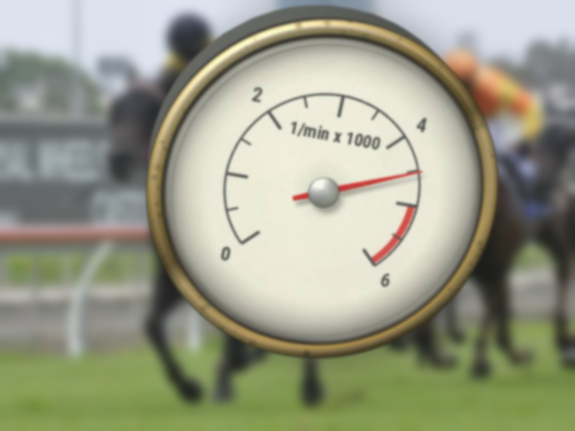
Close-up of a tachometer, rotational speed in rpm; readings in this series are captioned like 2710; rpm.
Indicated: 4500; rpm
